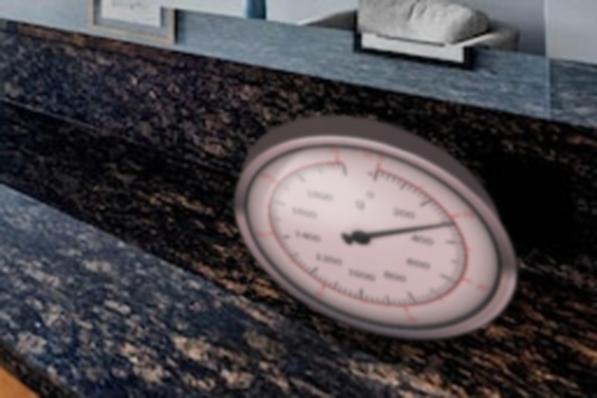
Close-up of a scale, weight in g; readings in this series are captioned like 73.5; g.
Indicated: 300; g
